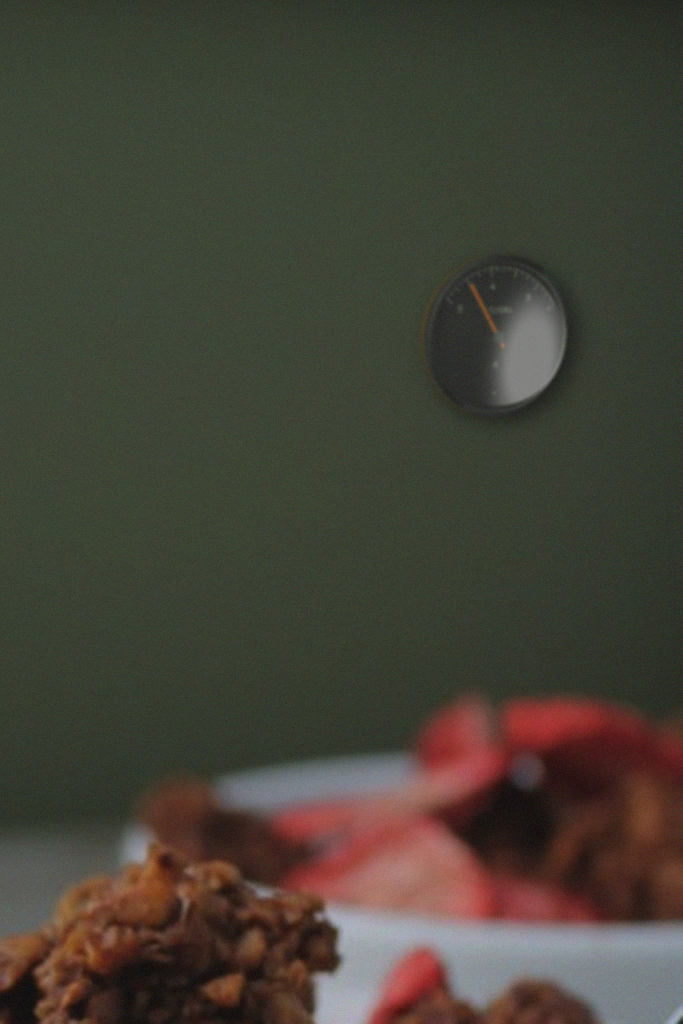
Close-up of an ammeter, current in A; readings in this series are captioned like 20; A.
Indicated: 2; A
